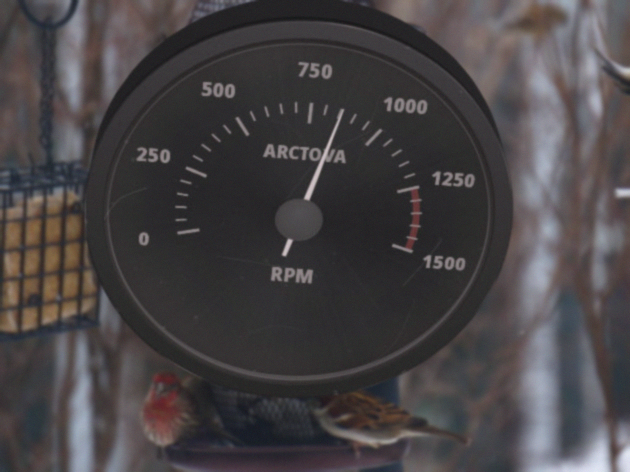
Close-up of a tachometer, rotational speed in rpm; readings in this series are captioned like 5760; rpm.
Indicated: 850; rpm
